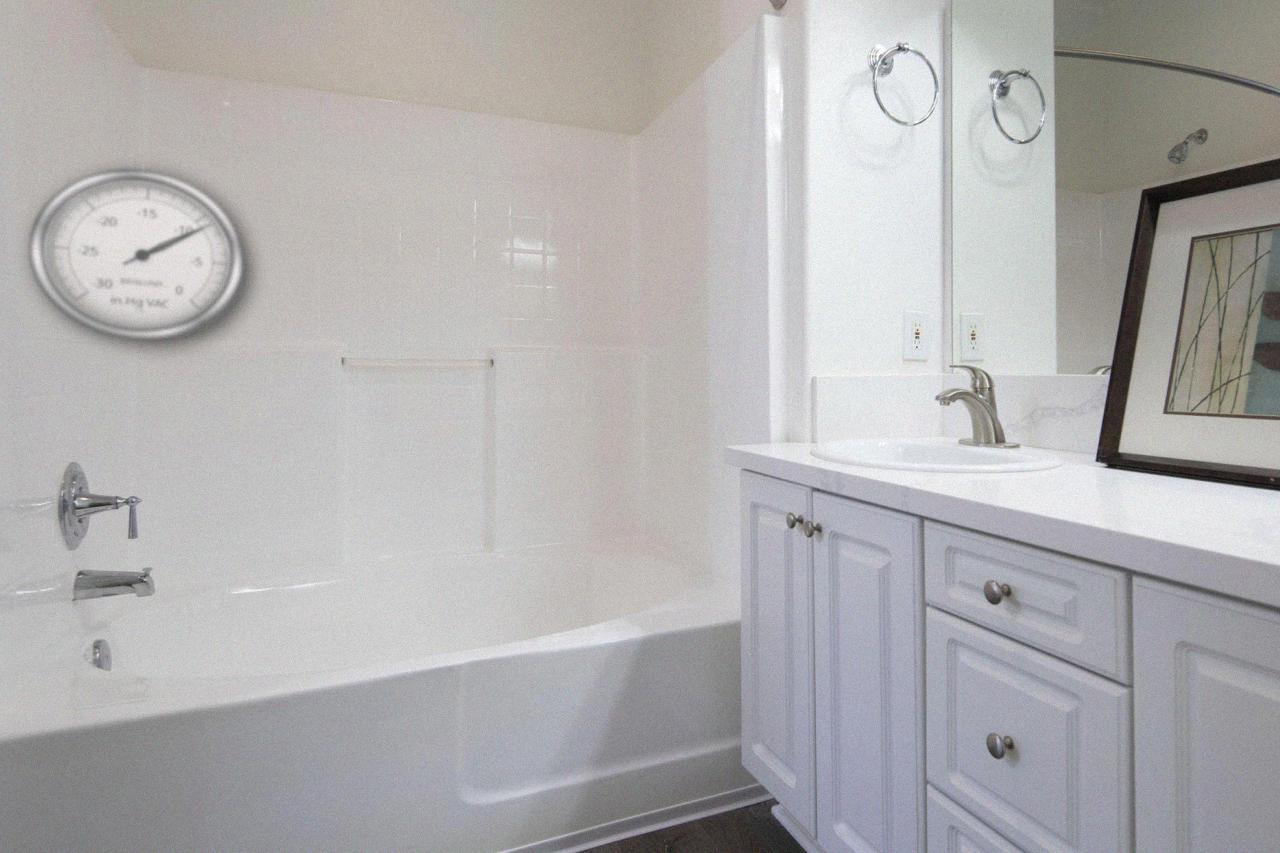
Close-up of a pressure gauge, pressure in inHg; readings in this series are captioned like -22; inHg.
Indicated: -9; inHg
